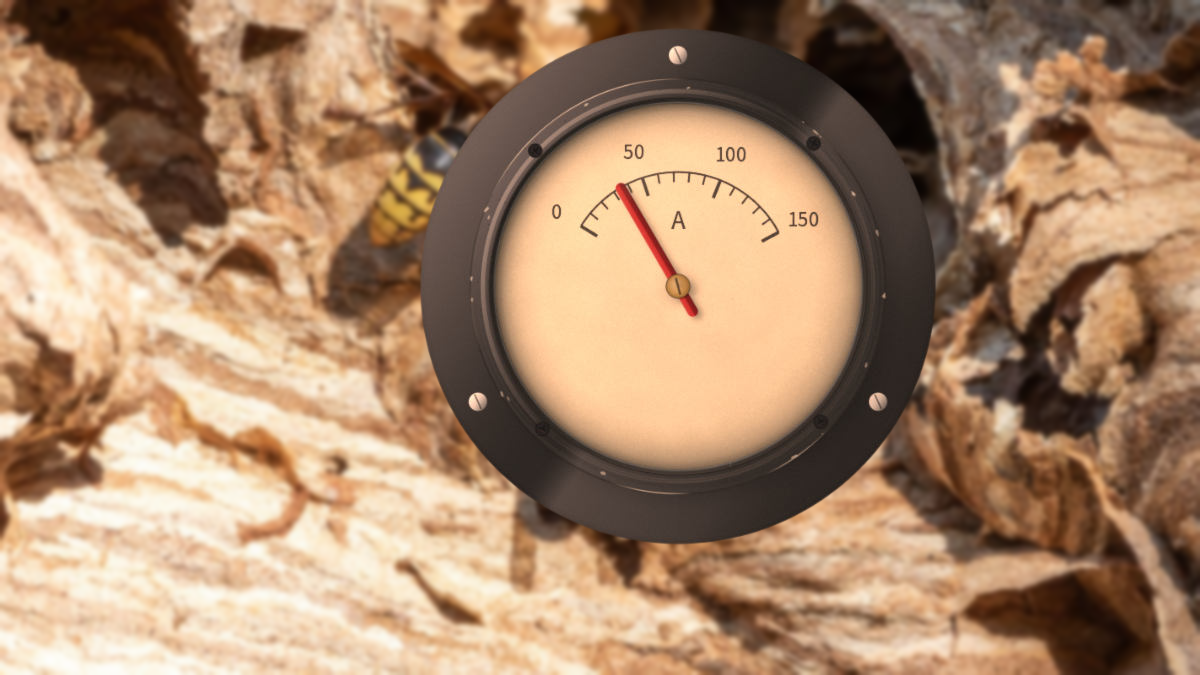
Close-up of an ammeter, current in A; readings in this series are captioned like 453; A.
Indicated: 35; A
